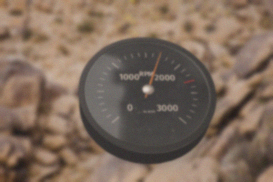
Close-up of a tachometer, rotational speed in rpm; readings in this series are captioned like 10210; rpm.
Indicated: 1700; rpm
